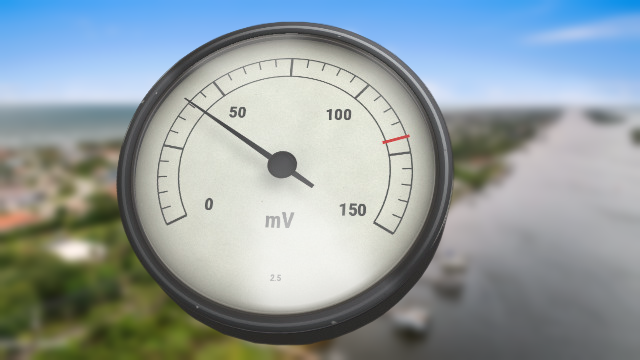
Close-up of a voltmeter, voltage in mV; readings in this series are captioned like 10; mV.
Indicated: 40; mV
